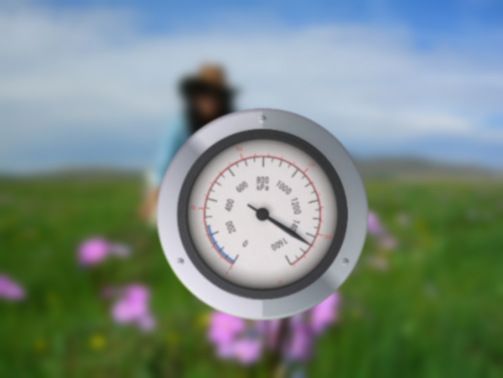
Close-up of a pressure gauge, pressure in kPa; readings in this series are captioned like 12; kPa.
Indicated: 1450; kPa
